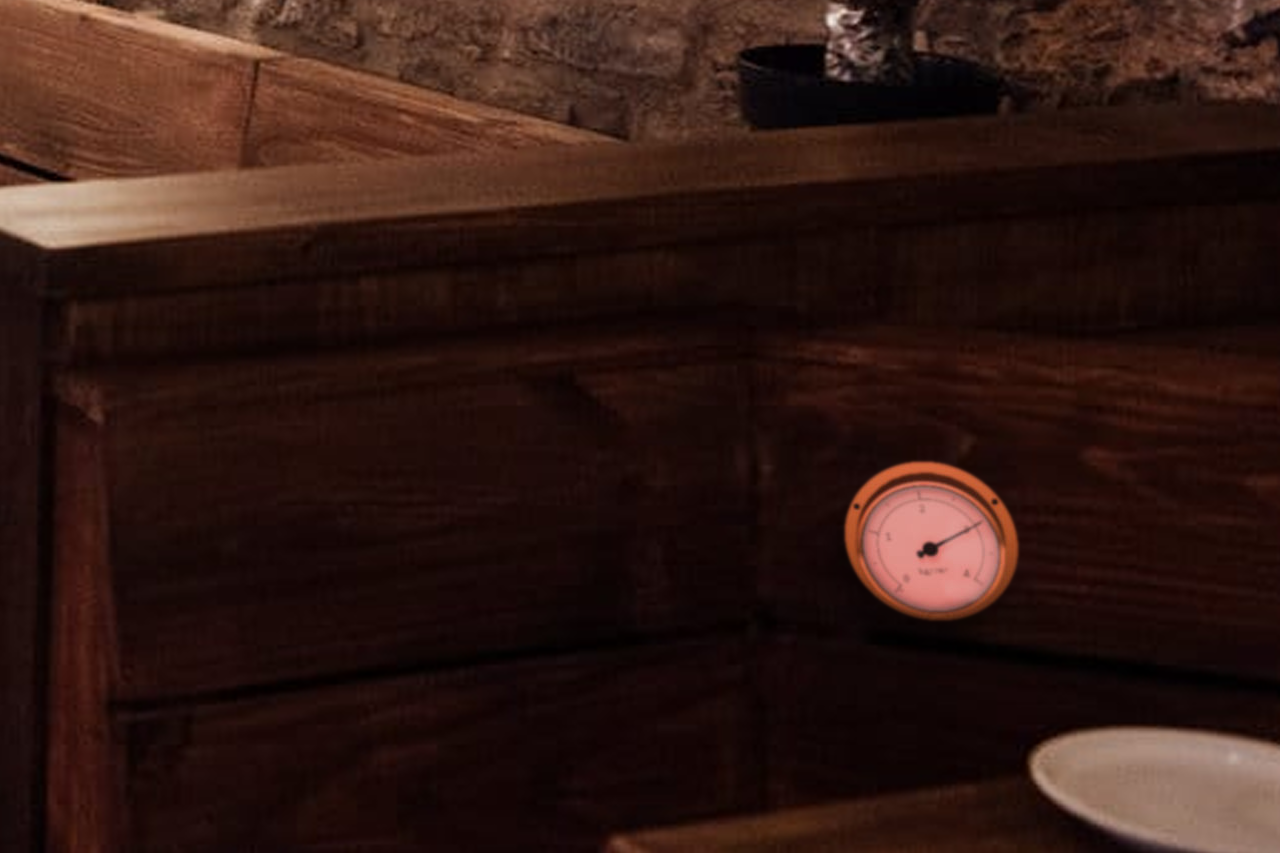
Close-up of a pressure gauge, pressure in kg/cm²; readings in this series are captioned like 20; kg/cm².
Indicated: 3; kg/cm²
